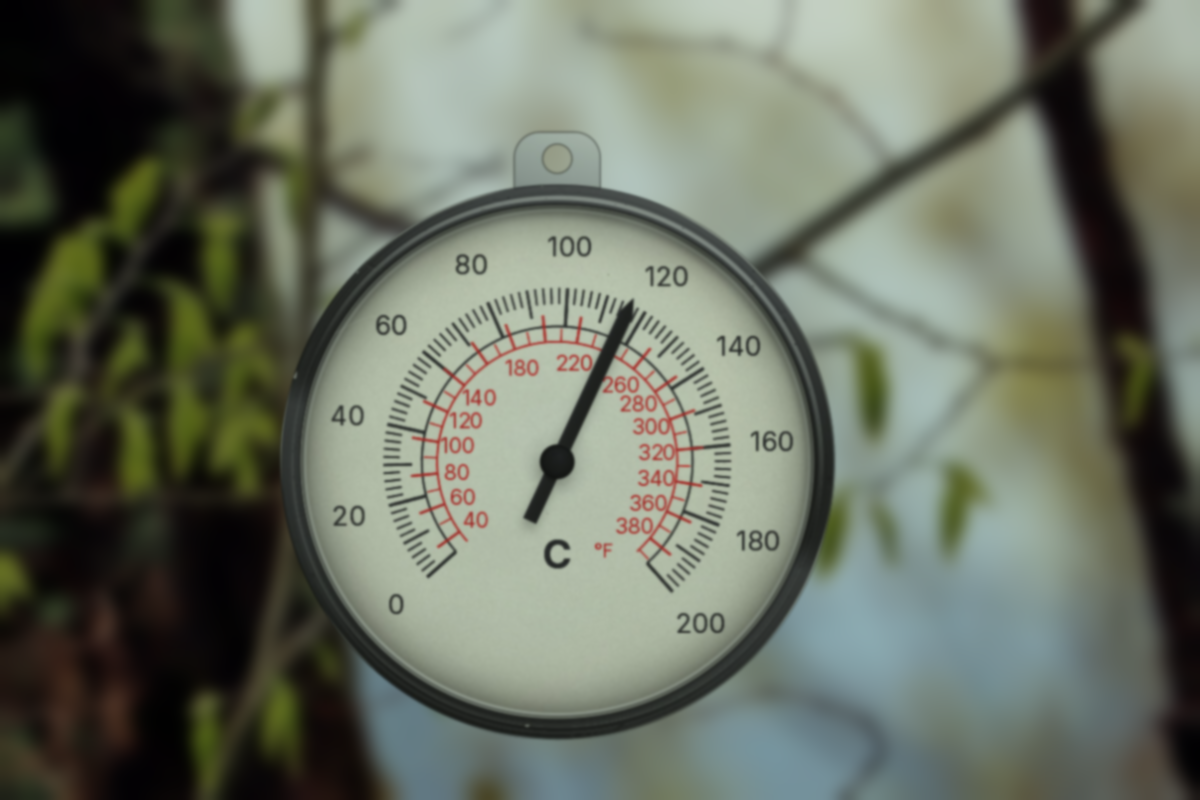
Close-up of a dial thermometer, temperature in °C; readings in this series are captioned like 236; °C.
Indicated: 116; °C
